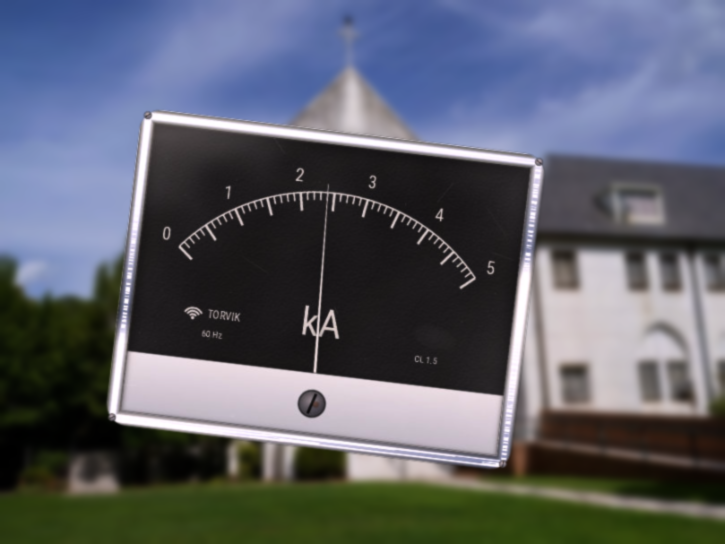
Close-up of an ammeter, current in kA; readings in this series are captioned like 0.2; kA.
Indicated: 2.4; kA
